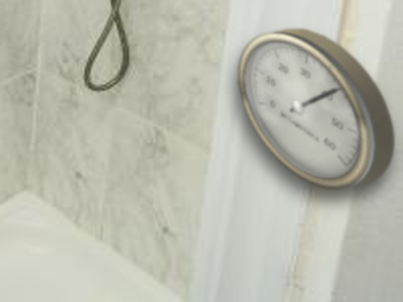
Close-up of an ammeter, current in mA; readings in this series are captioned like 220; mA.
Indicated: 40; mA
